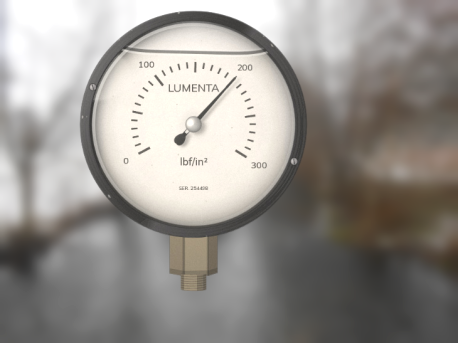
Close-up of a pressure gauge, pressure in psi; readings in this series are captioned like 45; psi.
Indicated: 200; psi
